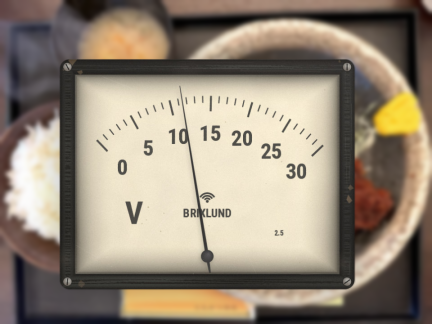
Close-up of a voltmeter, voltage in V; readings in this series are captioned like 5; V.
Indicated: 11.5; V
